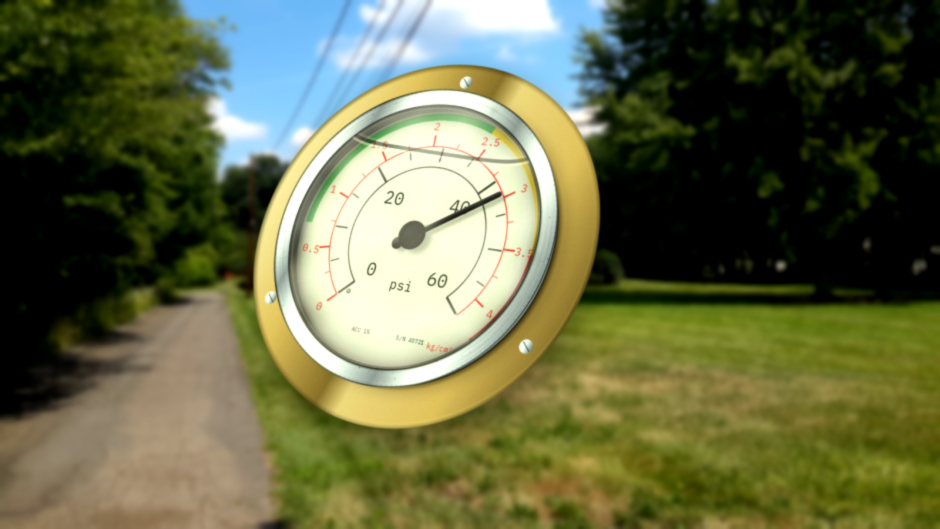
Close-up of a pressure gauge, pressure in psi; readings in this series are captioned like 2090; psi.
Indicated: 42.5; psi
